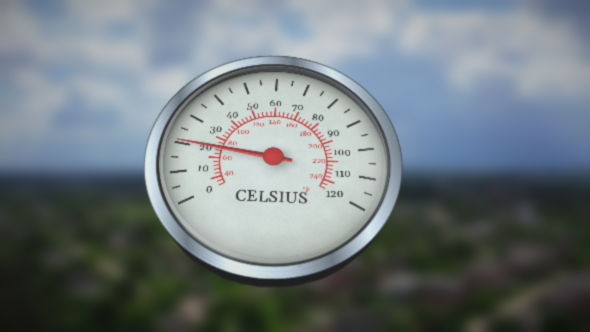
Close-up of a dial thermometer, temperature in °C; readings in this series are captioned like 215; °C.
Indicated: 20; °C
